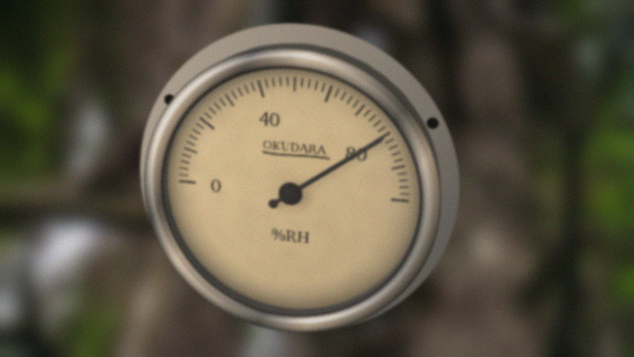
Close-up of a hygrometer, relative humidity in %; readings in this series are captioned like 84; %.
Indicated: 80; %
